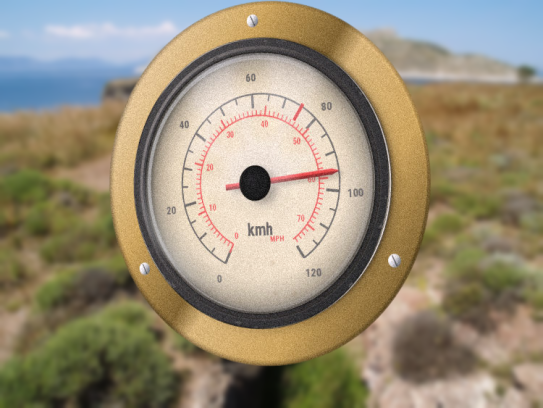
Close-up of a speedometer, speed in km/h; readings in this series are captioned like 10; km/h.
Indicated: 95; km/h
